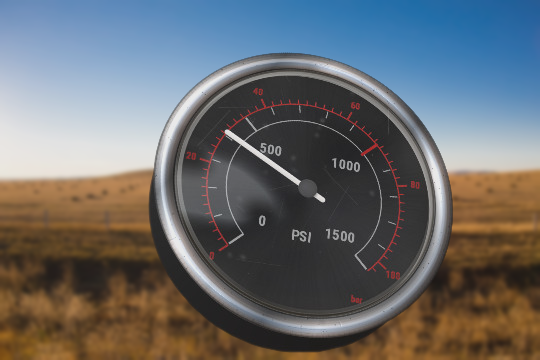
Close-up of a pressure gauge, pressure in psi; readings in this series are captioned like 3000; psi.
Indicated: 400; psi
